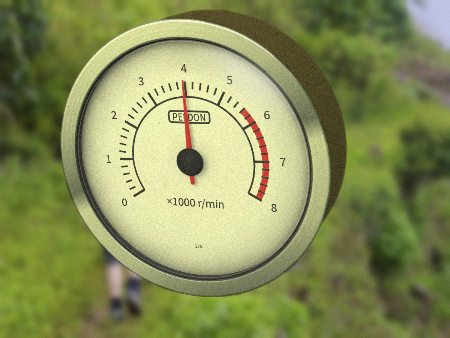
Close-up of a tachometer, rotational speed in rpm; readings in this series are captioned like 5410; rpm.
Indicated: 4000; rpm
